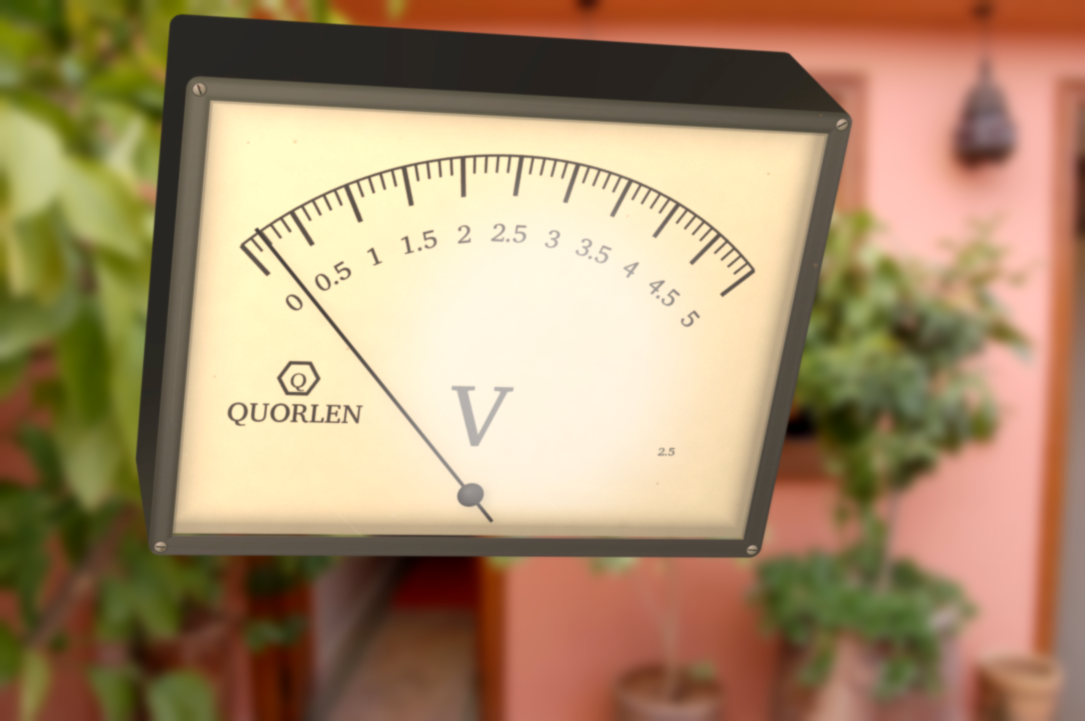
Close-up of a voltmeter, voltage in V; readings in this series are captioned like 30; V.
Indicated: 0.2; V
